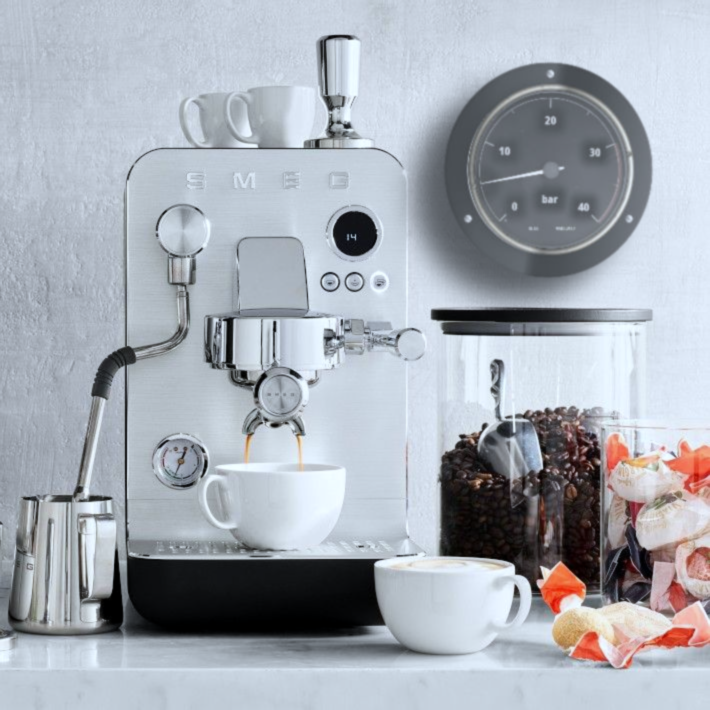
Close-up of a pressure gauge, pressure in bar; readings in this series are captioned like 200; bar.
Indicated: 5; bar
